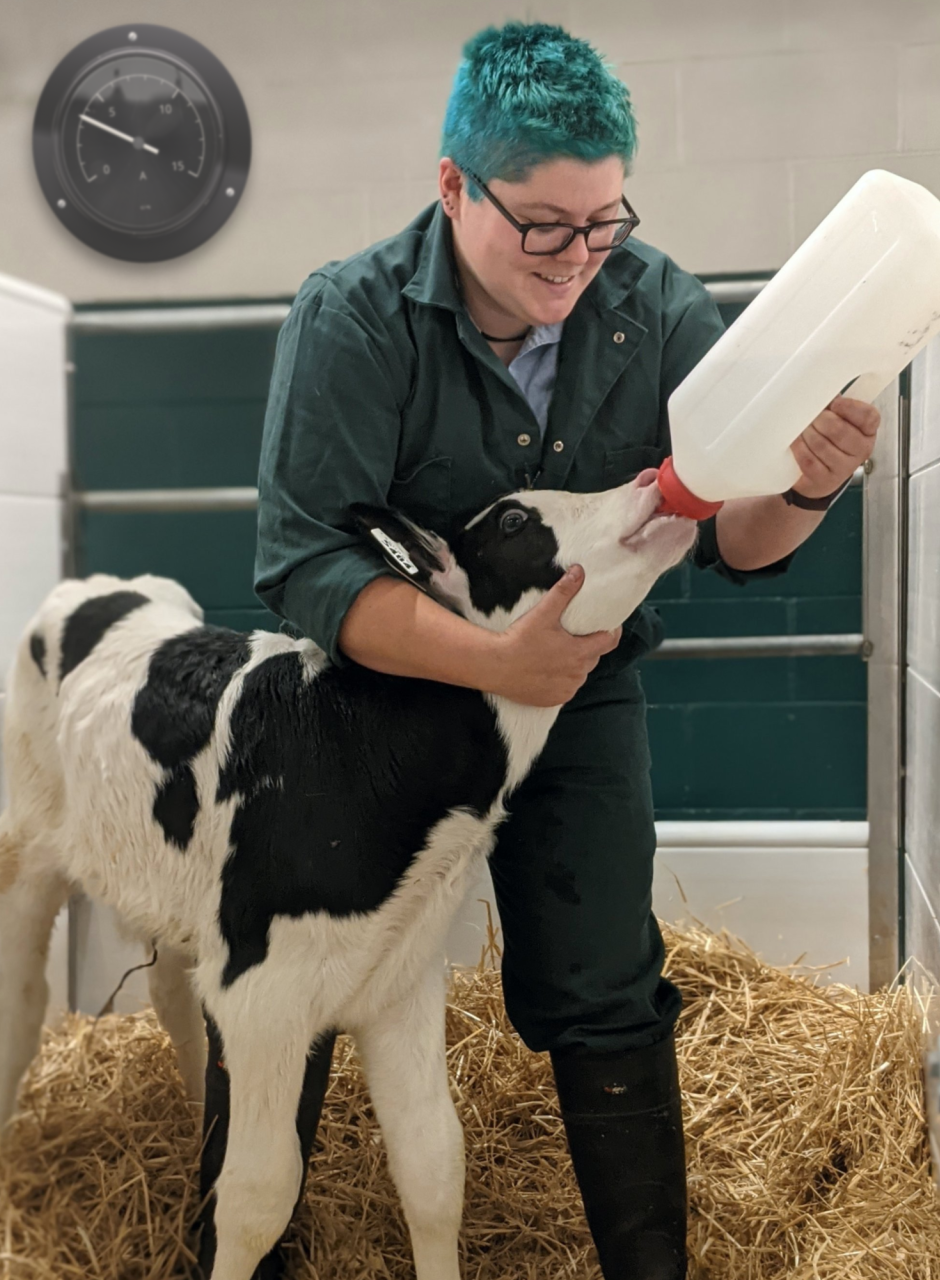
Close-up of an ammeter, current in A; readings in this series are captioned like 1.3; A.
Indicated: 3.5; A
